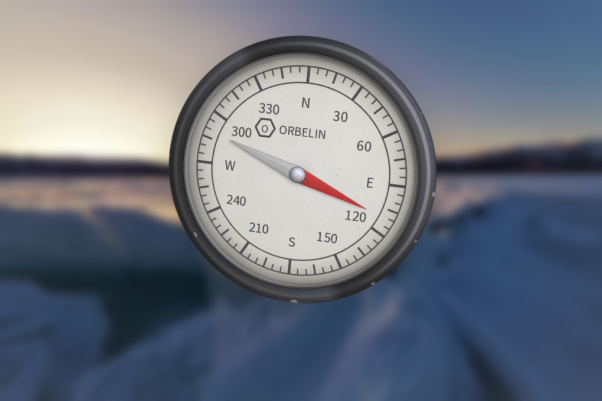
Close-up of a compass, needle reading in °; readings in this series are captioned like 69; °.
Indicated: 110; °
